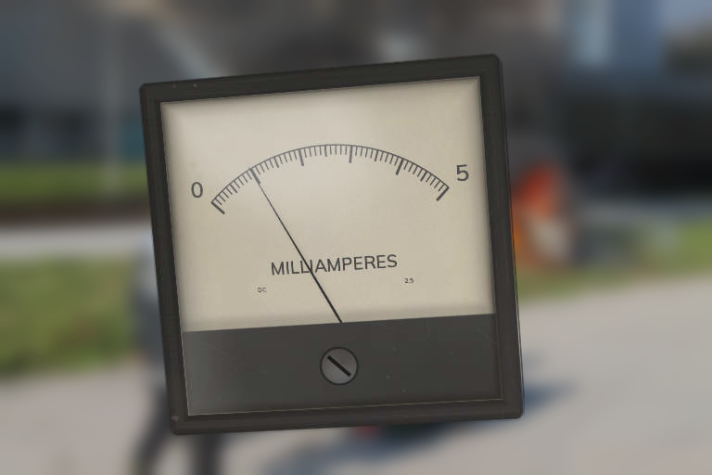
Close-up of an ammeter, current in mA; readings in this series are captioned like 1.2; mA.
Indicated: 1; mA
